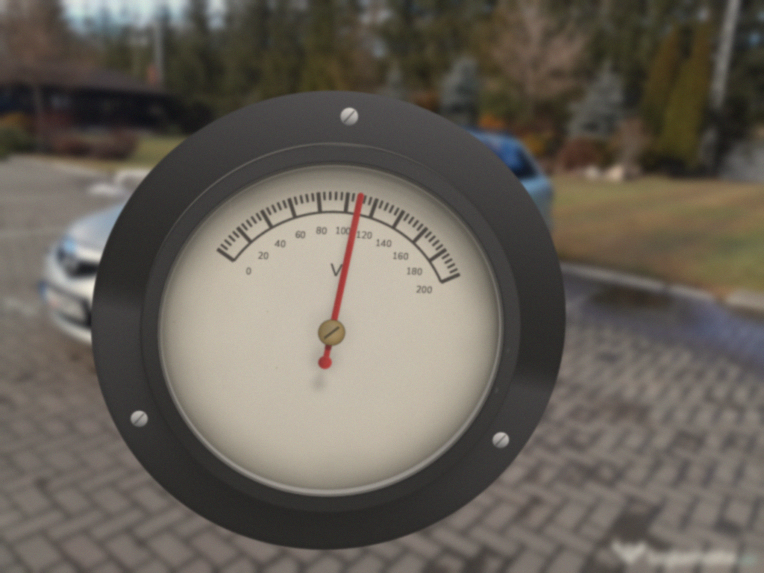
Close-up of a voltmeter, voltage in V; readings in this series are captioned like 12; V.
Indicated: 108; V
